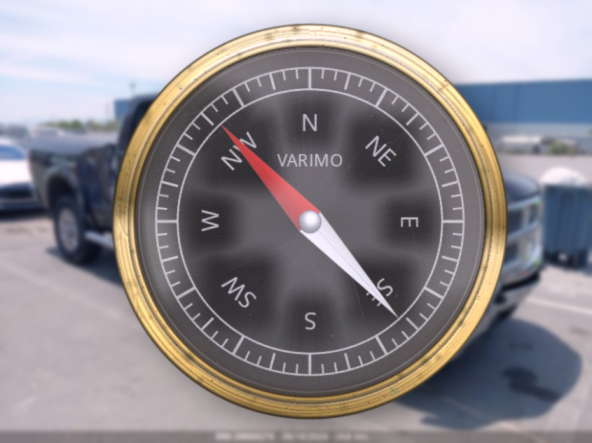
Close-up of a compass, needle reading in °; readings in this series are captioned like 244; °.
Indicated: 317.5; °
